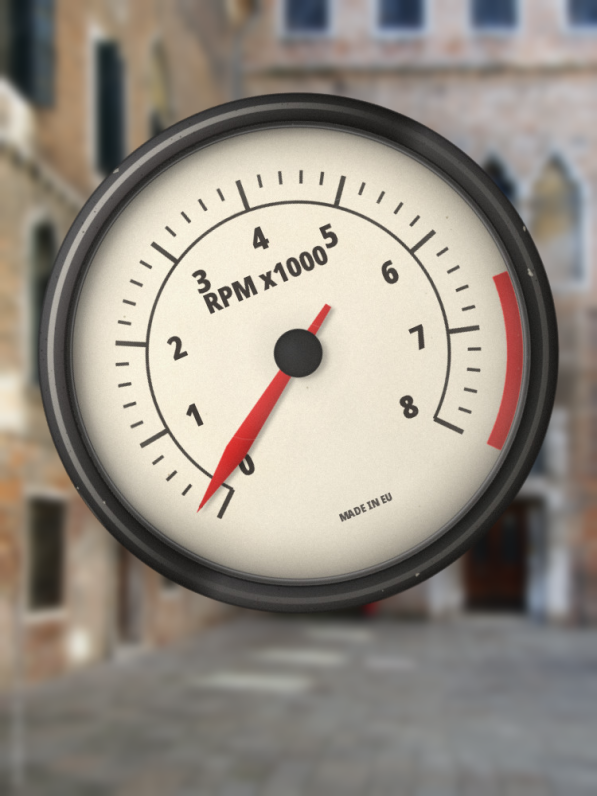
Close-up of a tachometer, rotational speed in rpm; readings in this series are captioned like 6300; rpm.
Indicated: 200; rpm
